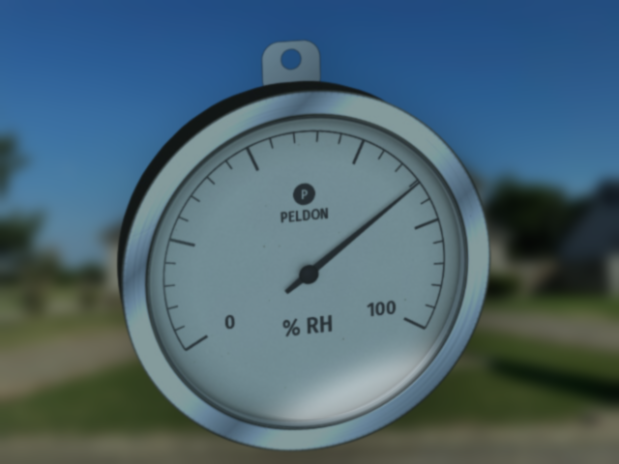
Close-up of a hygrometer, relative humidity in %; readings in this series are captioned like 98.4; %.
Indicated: 72; %
